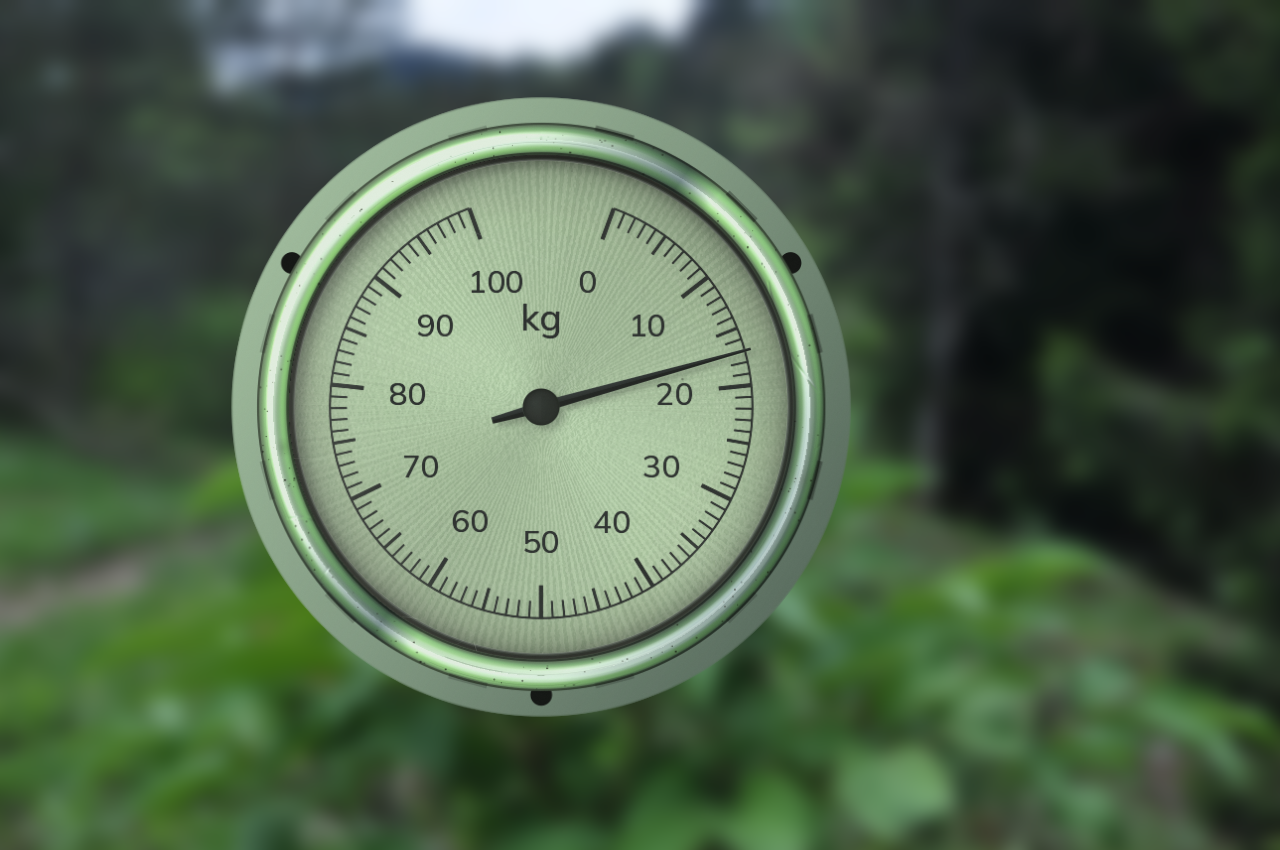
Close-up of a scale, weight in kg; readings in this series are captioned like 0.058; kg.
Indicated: 17; kg
